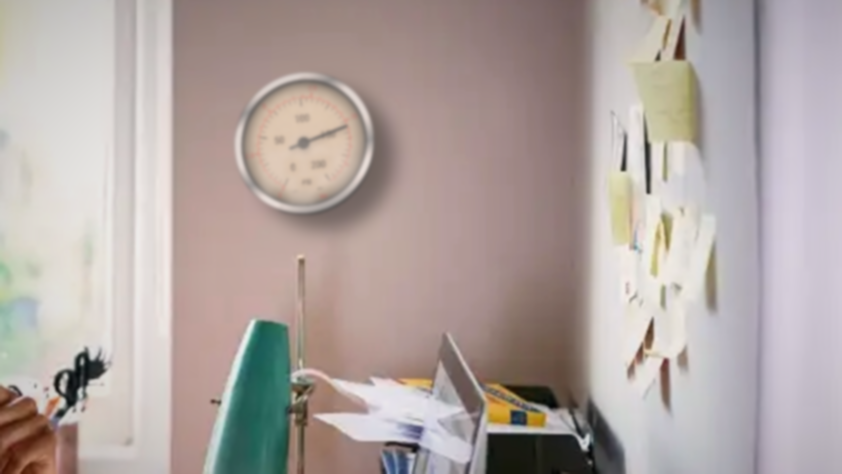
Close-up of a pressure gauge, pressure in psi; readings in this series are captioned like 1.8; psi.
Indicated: 150; psi
